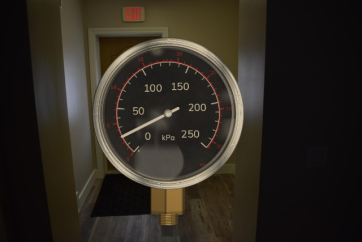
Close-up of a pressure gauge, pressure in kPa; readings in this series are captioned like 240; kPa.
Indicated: 20; kPa
